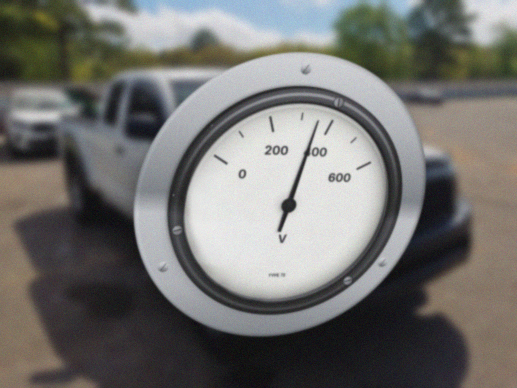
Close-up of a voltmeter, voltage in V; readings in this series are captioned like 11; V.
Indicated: 350; V
